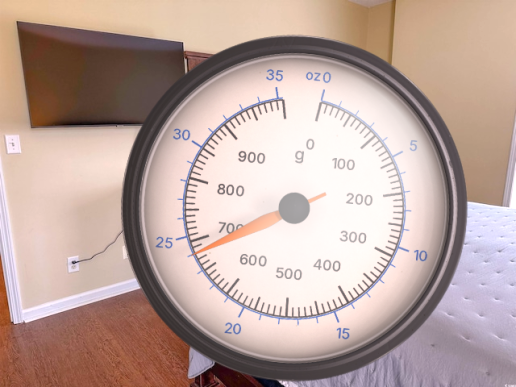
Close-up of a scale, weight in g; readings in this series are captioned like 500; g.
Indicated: 680; g
